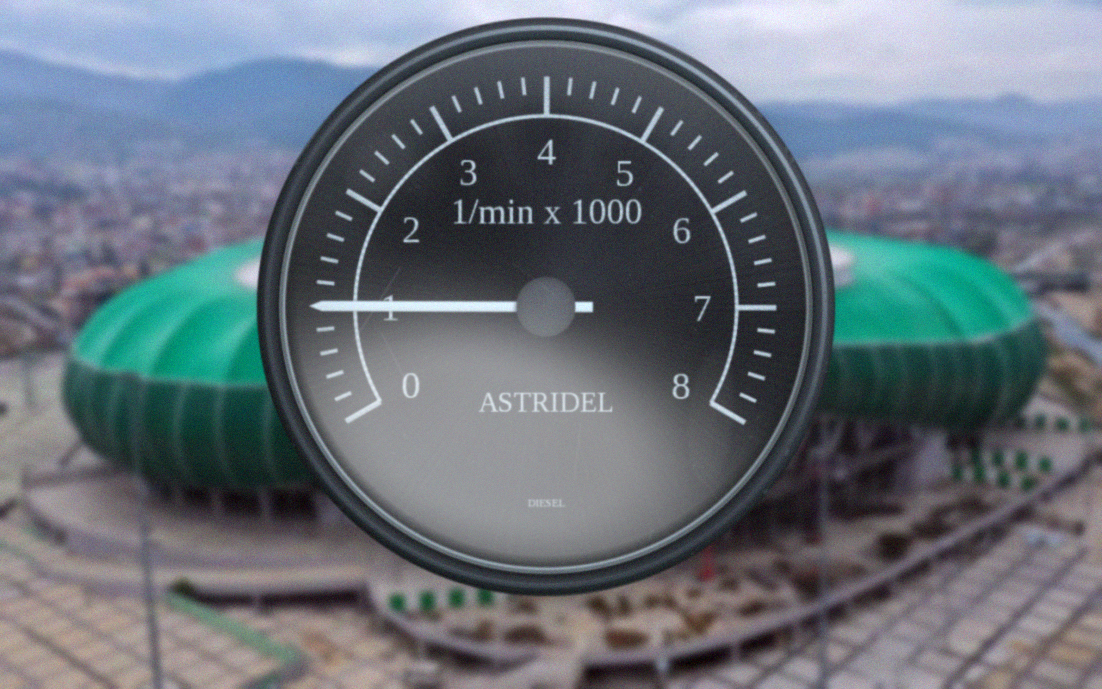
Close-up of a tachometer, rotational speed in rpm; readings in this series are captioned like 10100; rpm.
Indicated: 1000; rpm
